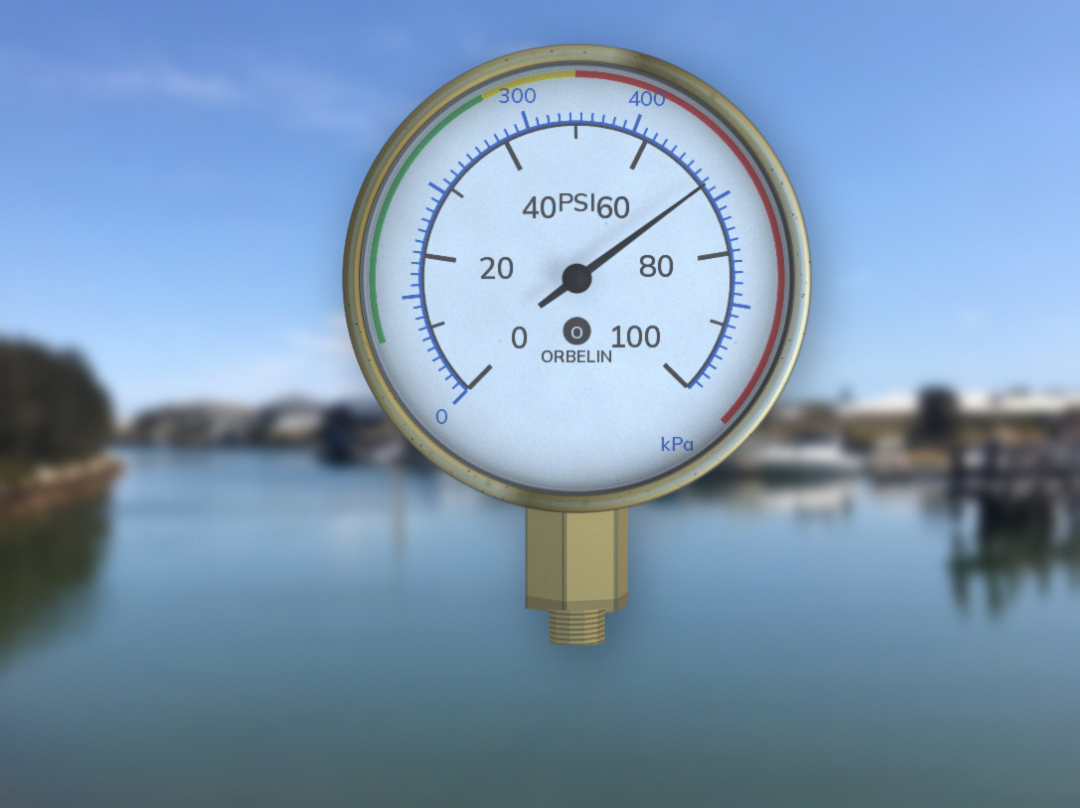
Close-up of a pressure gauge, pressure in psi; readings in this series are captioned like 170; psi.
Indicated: 70; psi
